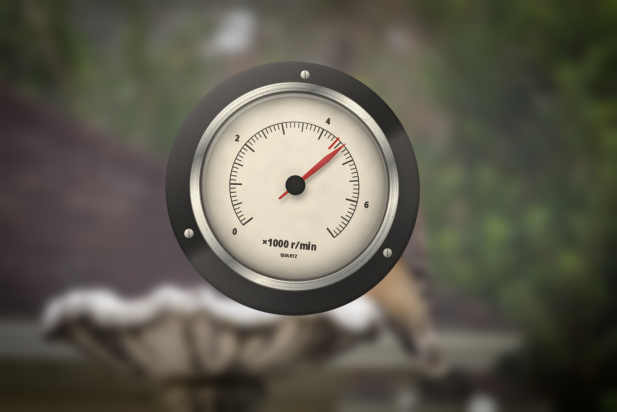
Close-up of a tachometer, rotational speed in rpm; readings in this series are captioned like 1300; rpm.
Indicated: 4600; rpm
